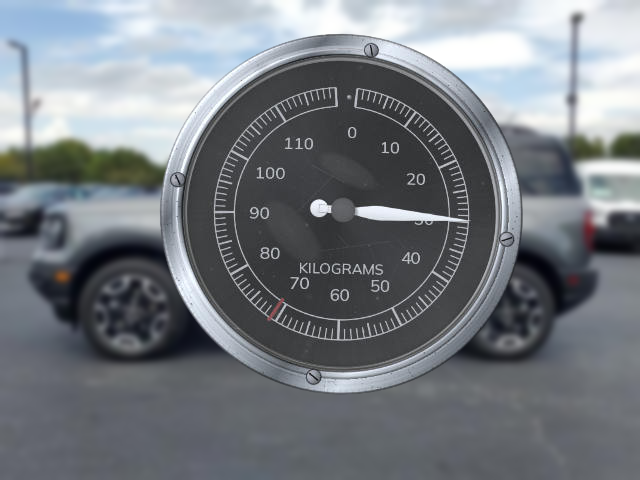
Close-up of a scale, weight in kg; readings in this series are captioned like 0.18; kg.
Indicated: 30; kg
